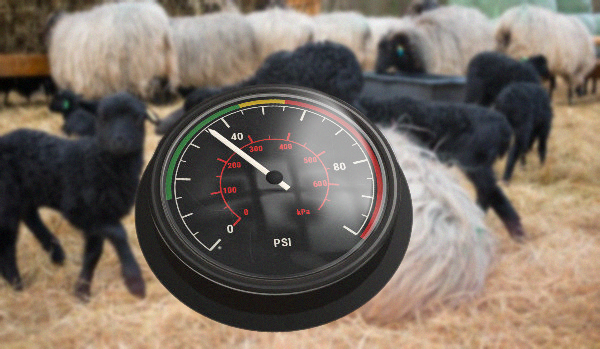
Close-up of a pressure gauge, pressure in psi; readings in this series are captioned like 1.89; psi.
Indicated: 35; psi
